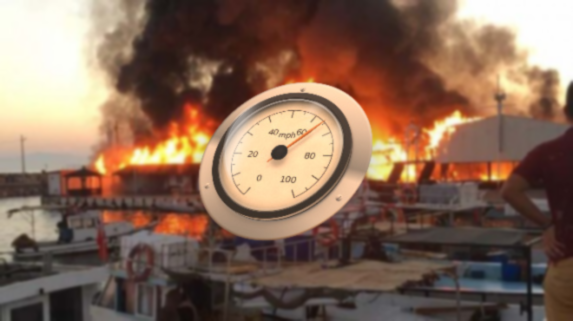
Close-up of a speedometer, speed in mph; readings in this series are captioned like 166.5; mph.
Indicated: 65; mph
